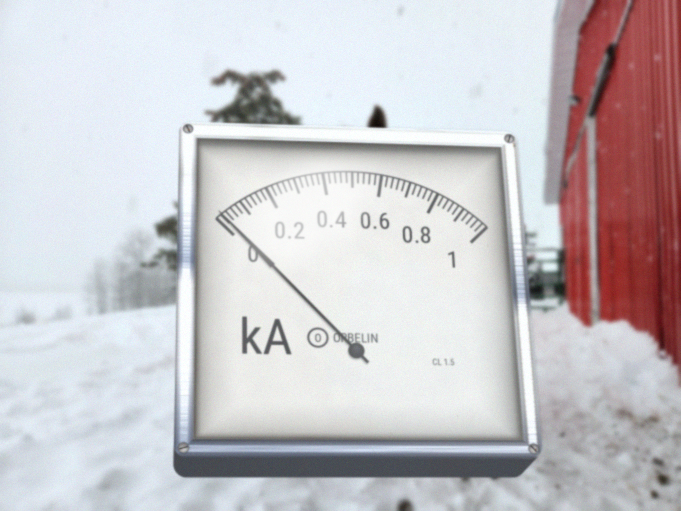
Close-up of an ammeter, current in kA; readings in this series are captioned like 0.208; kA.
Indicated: 0.02; kA
